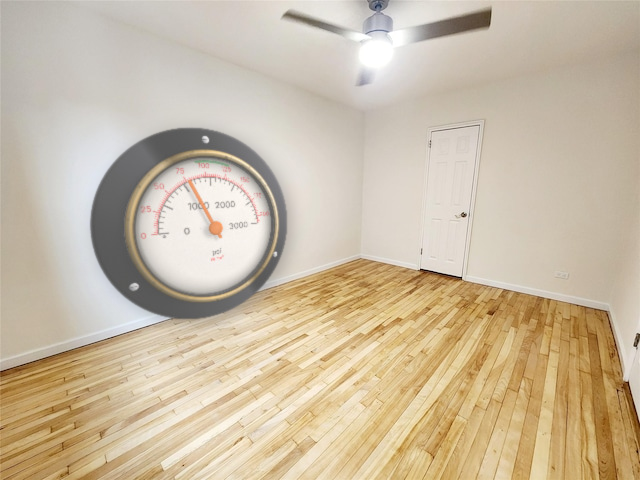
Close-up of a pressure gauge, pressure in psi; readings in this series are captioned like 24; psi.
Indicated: 1100; psi
